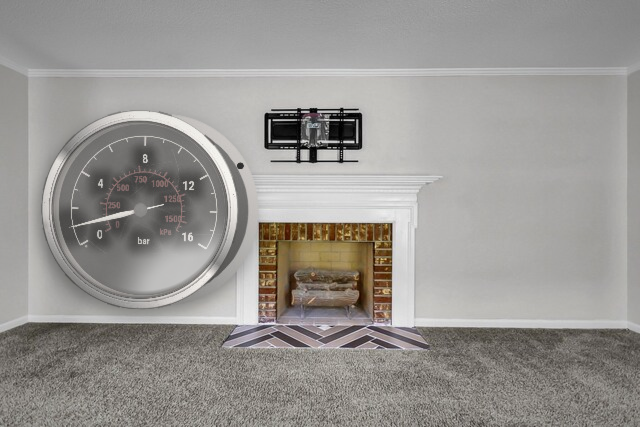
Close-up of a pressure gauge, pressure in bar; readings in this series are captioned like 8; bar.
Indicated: 1; bar
